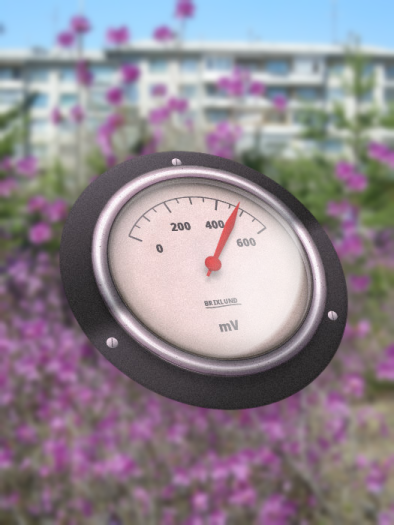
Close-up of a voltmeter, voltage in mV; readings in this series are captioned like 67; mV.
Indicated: 475; mV
